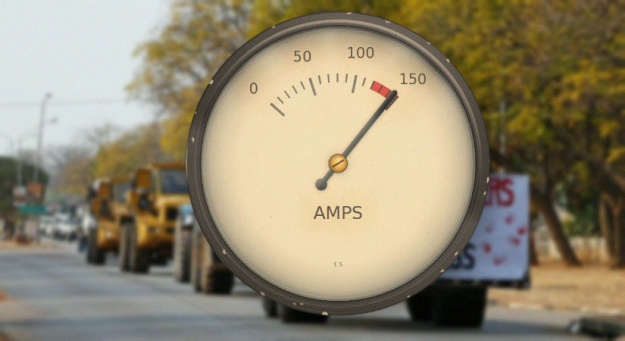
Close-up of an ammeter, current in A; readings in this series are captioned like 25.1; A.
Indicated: 145; A
